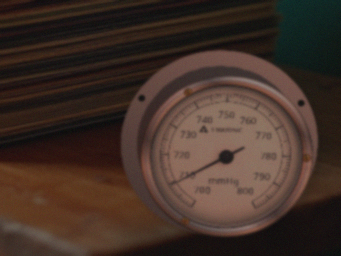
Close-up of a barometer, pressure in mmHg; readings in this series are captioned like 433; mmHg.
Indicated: 710; mmHg
